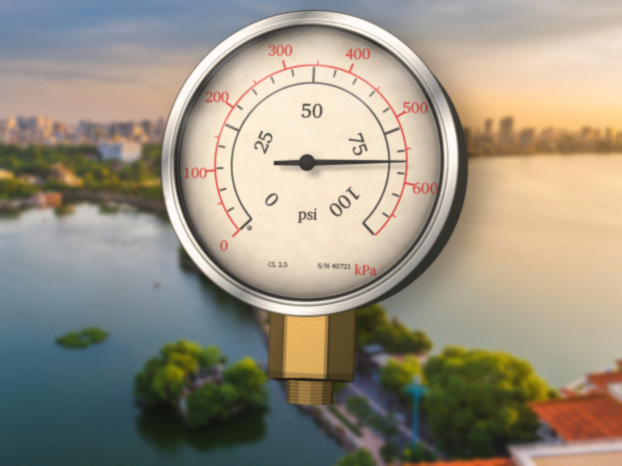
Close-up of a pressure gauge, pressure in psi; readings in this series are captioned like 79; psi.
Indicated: 82.5; psi
